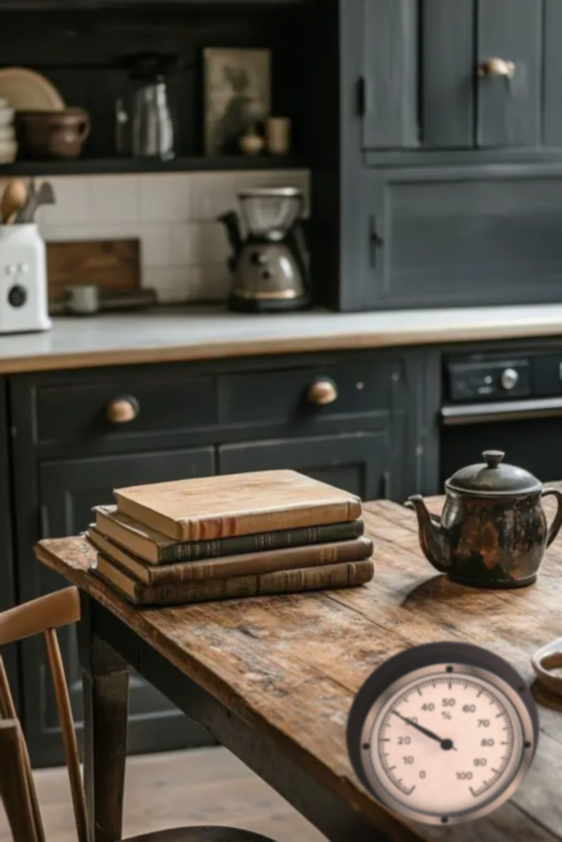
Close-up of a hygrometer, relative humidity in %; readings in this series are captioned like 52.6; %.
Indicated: 30; %
